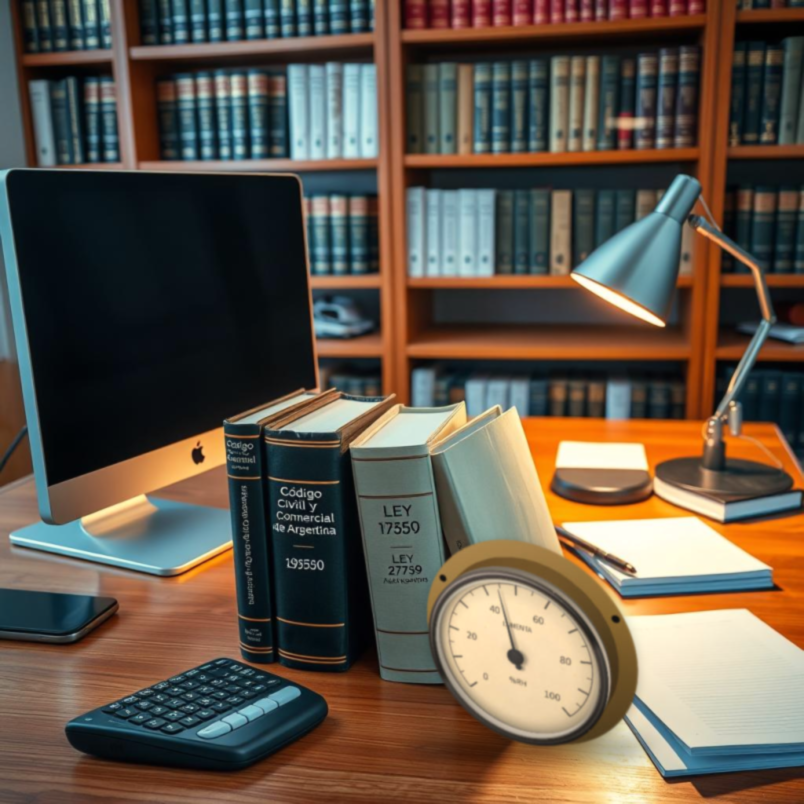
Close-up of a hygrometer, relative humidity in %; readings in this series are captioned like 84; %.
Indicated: 45; %
